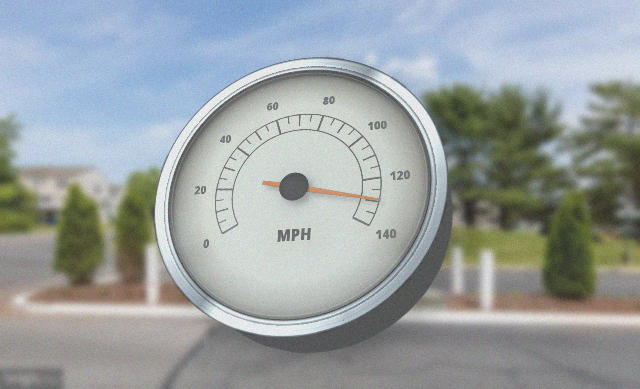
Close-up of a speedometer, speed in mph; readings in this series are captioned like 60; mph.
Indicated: 130; mph
